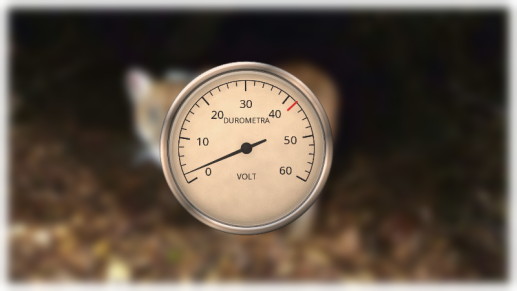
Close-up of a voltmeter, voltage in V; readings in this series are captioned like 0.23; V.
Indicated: 2; V
